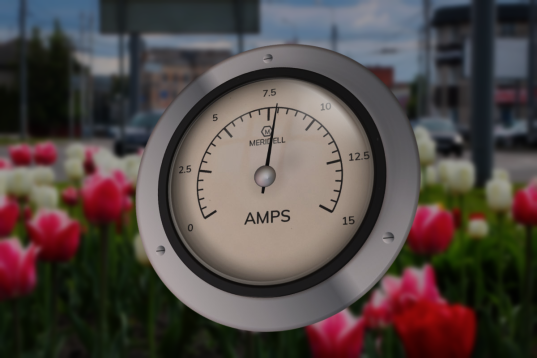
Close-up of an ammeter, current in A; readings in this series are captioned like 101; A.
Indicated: 8; A
